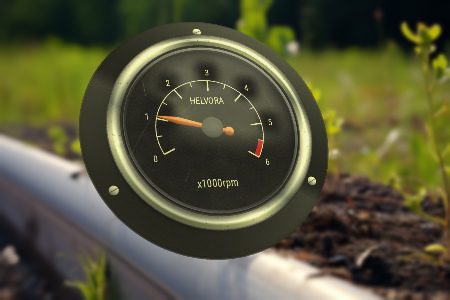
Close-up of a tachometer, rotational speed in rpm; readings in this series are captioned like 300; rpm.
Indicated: 1000; rpm
